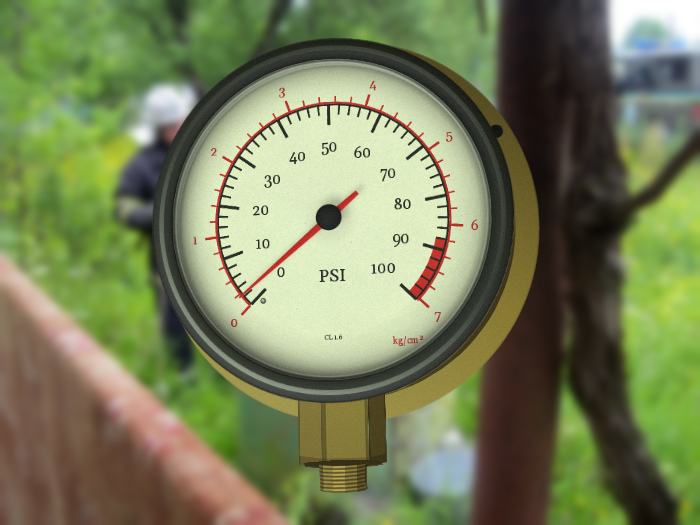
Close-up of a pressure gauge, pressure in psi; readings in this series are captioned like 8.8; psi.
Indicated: 2; psi
